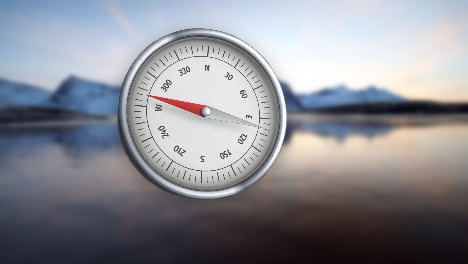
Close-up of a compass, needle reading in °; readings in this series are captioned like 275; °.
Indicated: 280; °
